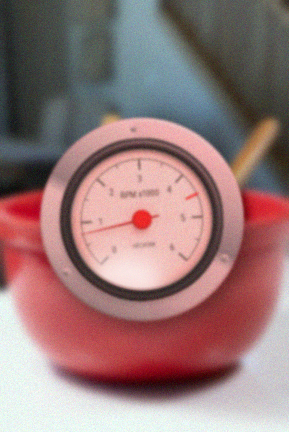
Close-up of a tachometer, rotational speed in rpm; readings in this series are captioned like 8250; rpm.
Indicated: 750; rpm
